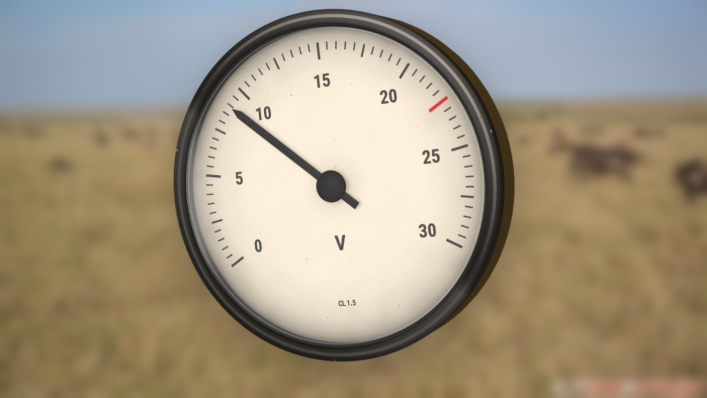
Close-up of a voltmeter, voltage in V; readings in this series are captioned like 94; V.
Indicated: 9; V
